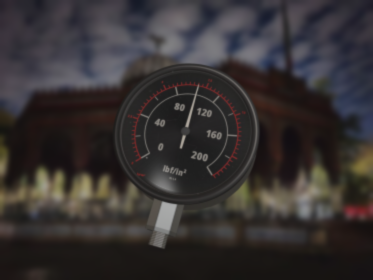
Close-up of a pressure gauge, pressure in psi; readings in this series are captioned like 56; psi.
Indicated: 100; psi
